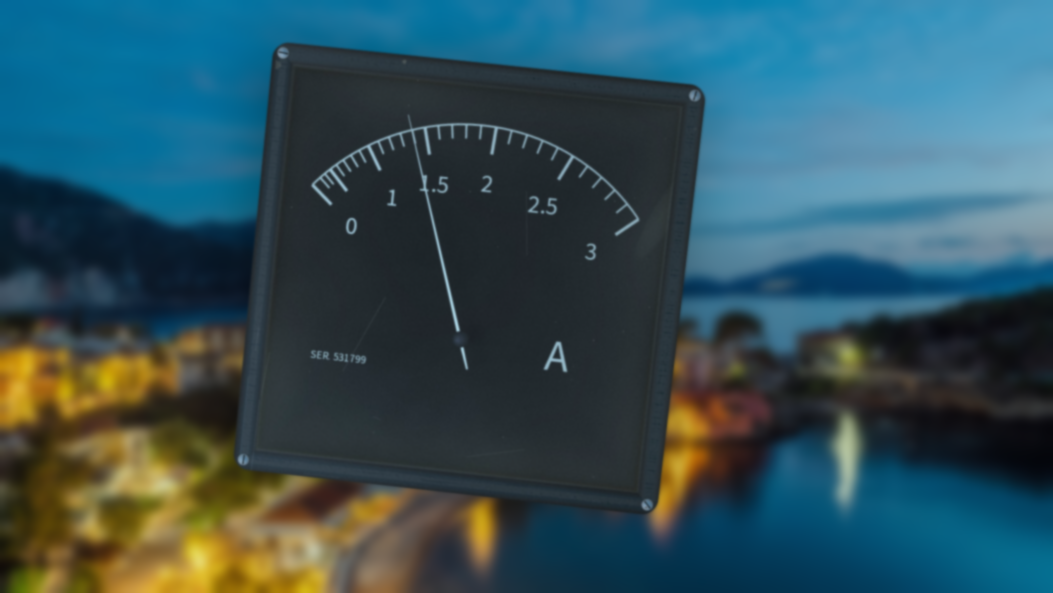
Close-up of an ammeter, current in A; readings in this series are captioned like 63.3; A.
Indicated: 1.4; A
